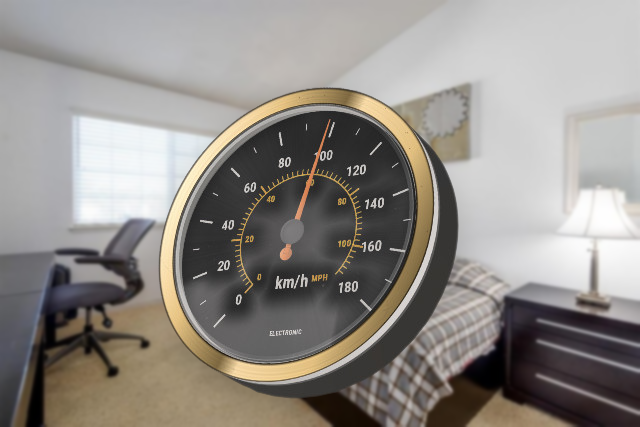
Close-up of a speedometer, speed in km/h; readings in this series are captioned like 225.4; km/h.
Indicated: 100; km/h
